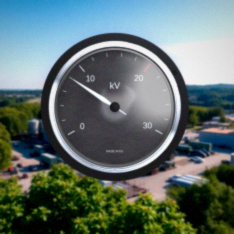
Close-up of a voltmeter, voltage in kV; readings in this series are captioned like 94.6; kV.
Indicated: 8; kV
